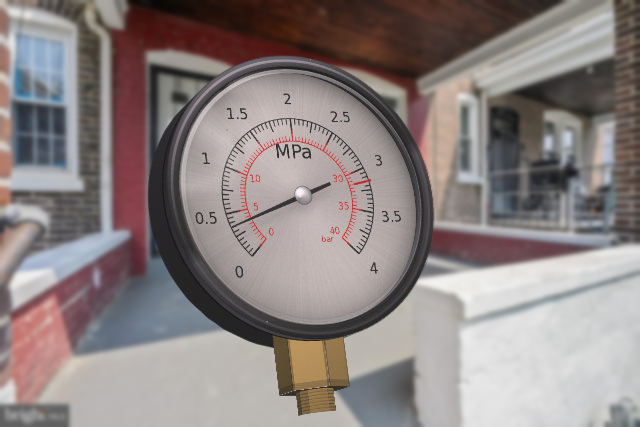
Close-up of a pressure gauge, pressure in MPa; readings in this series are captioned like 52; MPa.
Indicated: 0.35; MPa
